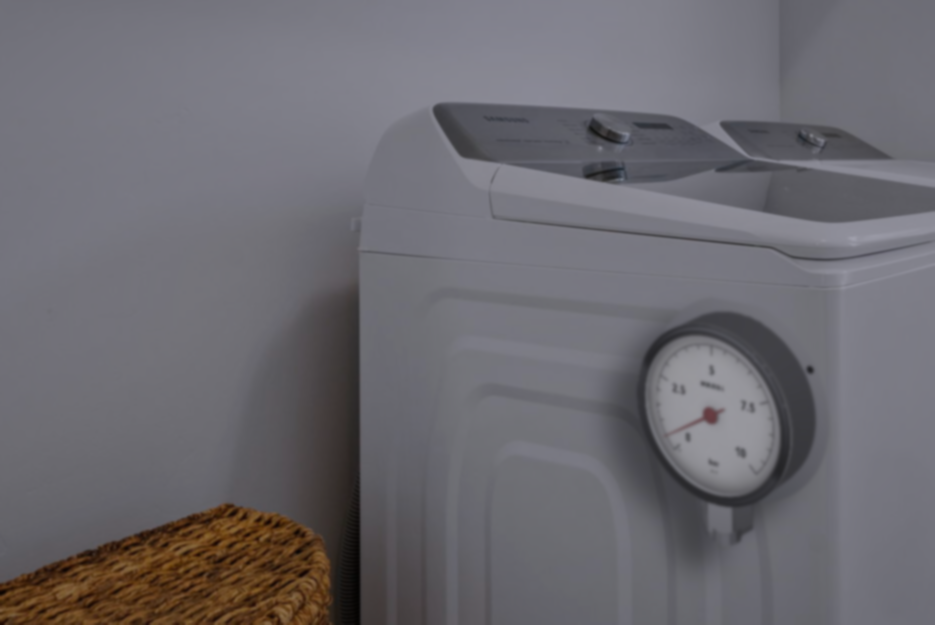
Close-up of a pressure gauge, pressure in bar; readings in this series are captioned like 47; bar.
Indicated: 0.5; bar
